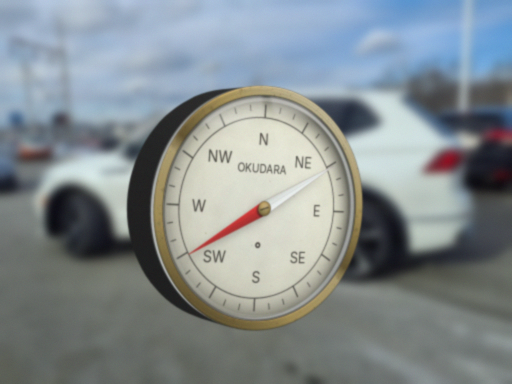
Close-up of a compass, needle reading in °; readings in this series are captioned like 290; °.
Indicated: 240; °
